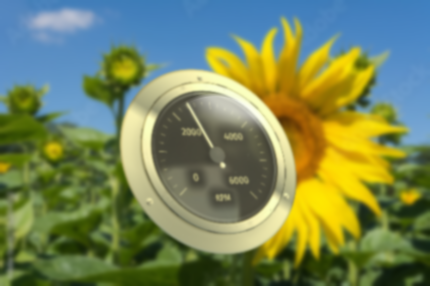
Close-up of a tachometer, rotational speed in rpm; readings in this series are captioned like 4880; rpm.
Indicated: 2400; rpm
